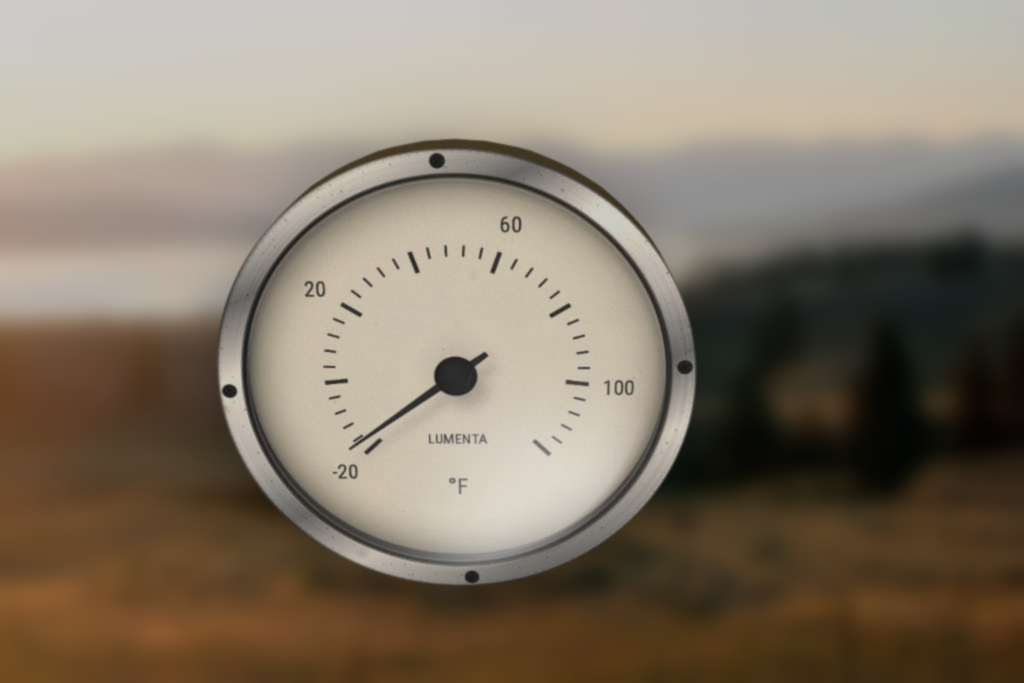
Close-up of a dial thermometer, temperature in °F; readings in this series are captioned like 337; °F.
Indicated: -16; °F
